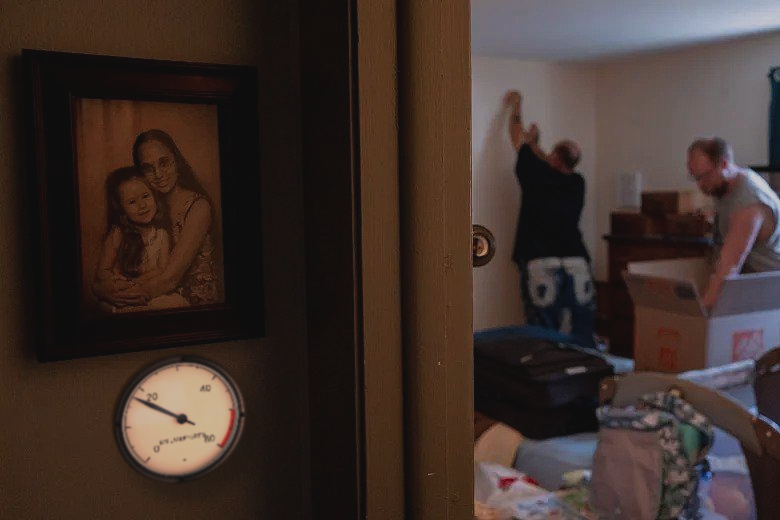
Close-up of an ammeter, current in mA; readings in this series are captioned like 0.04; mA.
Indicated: 17.5; mA
